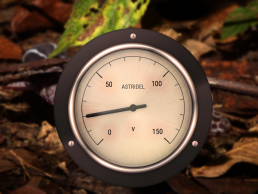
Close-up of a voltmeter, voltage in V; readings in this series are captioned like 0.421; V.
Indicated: 20; V
